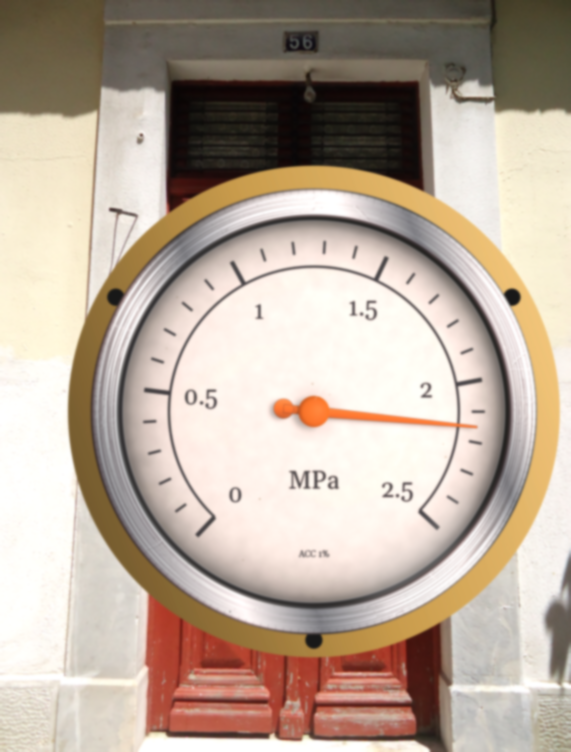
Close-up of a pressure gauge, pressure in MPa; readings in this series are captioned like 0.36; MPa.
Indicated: 2.15; MPa
